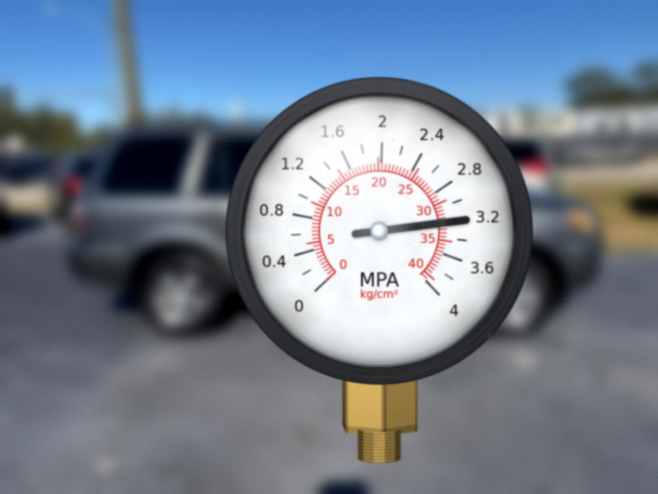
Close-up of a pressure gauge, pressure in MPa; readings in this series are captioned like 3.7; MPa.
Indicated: 3.2; MPa
